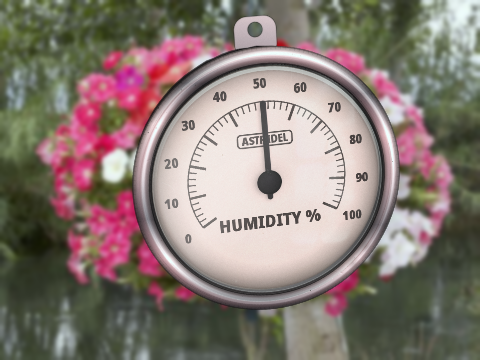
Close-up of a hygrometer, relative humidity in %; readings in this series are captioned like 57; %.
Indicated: 50; %
